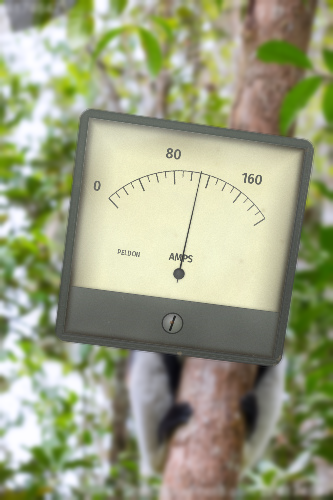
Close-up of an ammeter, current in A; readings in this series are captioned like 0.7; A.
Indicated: 110; A
